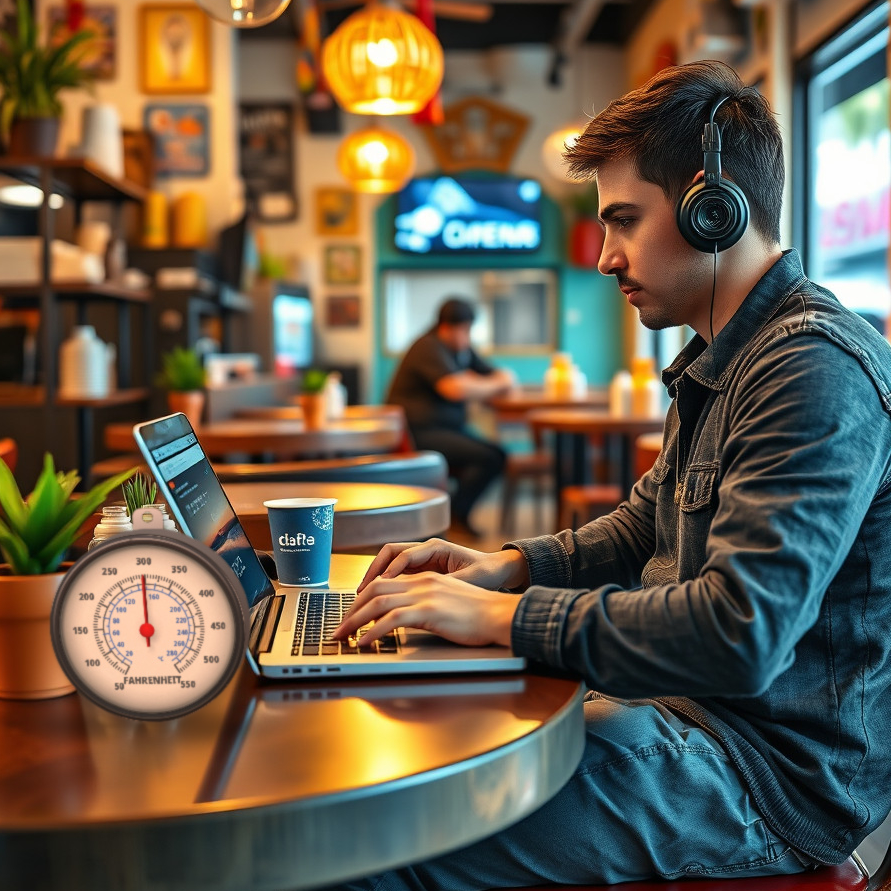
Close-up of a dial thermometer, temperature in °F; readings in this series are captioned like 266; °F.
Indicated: 300; °F
